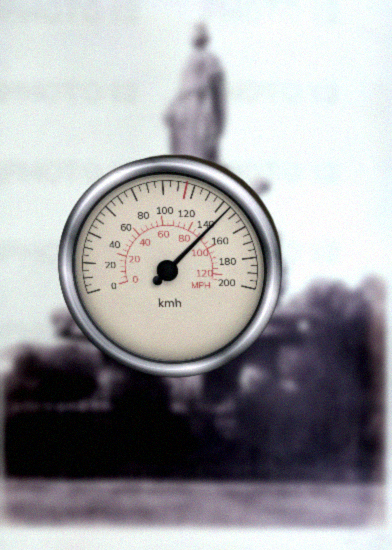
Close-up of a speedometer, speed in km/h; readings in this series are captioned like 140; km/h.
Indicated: 145; km/h
